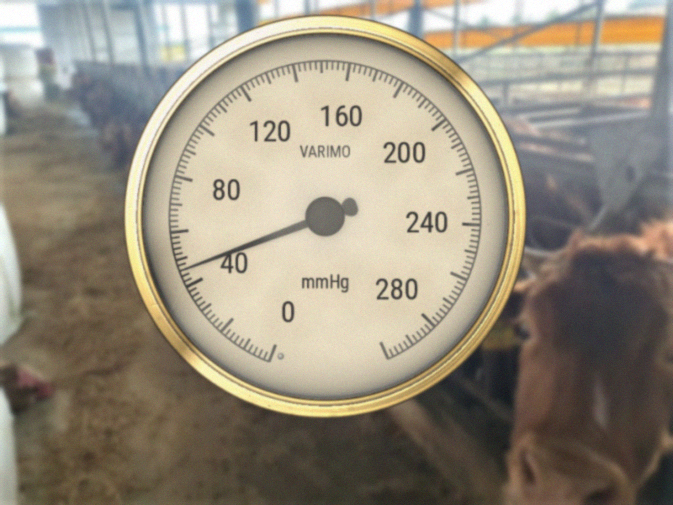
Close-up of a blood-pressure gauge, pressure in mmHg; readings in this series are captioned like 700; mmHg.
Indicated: 46; mmHg
